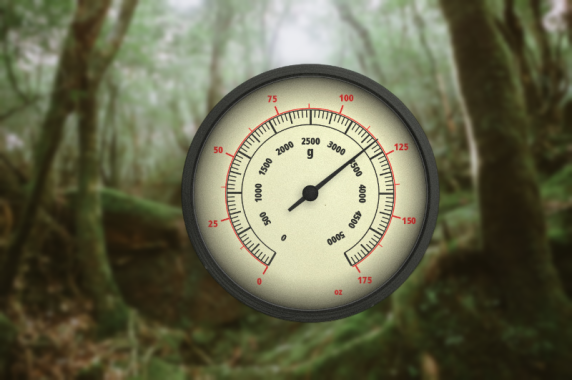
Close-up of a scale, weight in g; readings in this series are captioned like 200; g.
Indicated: 3350; g
